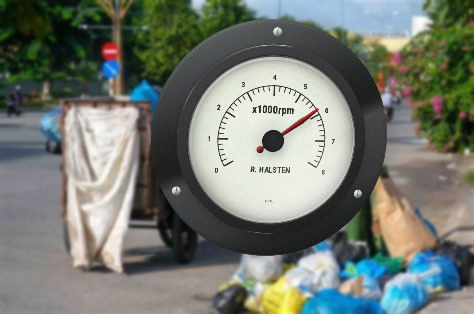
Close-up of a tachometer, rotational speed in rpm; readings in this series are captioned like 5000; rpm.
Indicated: 5800; rpm
